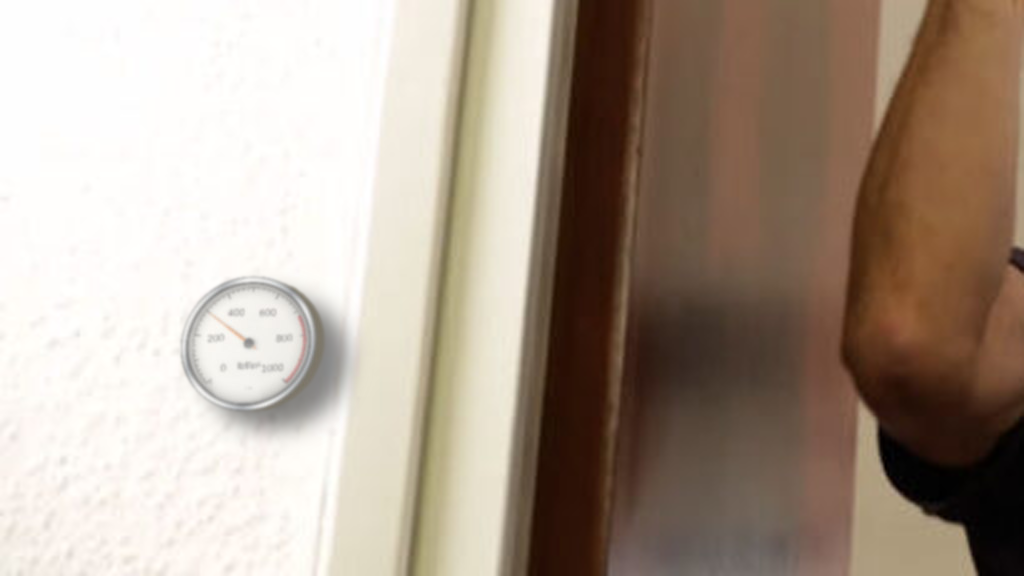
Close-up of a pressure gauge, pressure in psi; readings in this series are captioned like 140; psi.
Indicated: 300; psi
